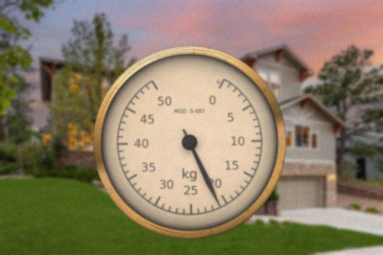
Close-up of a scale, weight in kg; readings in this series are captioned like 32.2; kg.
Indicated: 21; kg
